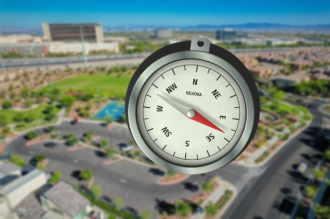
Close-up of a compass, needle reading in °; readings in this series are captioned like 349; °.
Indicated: 112.5; °
